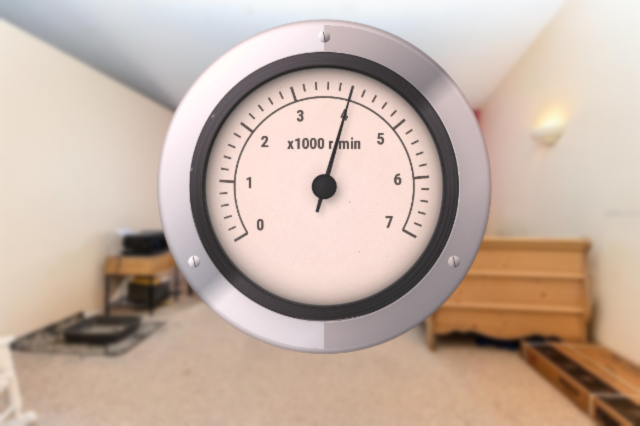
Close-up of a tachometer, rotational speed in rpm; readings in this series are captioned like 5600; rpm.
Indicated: 4000; rpm
